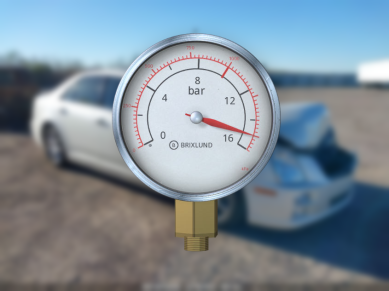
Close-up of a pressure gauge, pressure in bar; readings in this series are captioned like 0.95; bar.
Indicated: 15; bar
